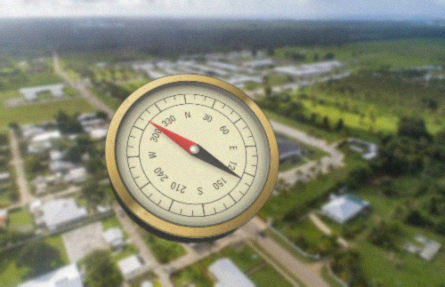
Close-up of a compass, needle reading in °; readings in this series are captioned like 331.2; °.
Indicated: 310; °
